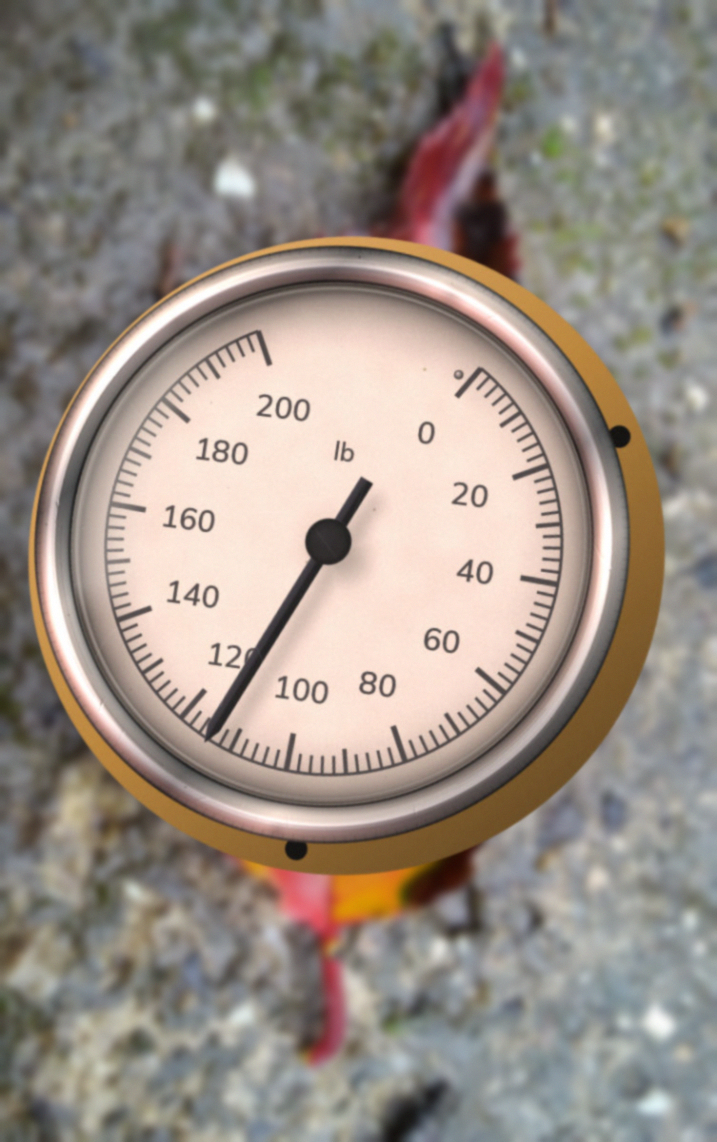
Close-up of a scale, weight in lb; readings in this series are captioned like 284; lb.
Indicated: 114; lb
